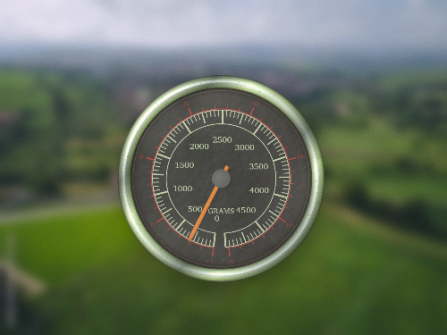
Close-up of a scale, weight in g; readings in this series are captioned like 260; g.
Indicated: 300; g
